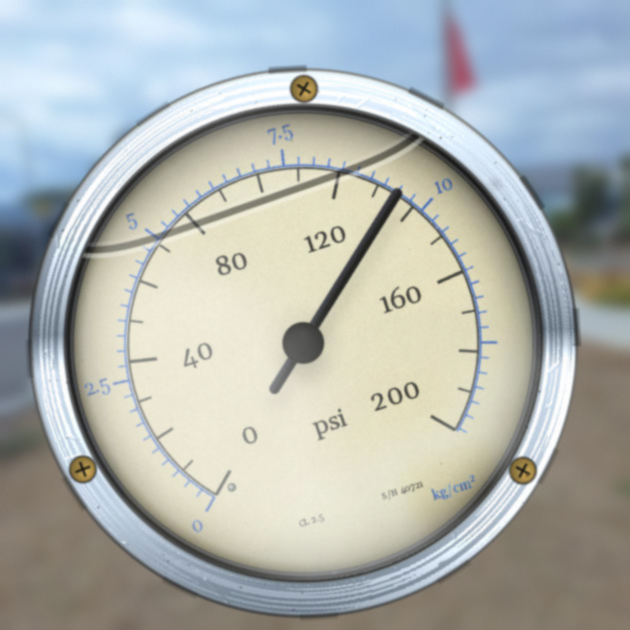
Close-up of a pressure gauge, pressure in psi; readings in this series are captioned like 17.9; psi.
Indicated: 135; psi
